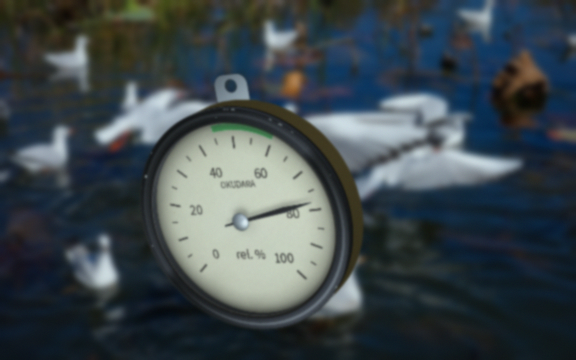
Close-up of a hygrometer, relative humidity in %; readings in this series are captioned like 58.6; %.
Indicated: 77.5; %
